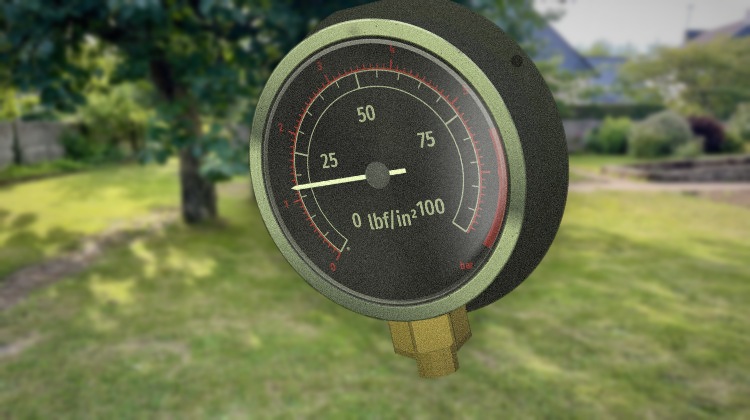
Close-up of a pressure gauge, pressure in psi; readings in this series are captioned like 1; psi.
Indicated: 17.5; psi
